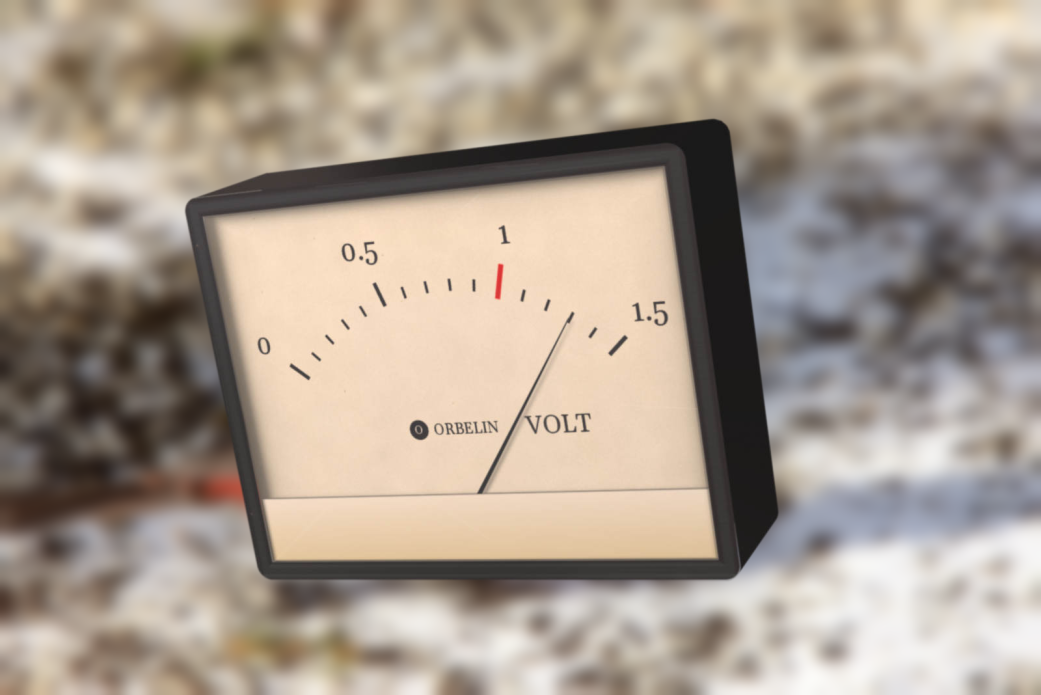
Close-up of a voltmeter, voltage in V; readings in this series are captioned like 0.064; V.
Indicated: 1.3; V
